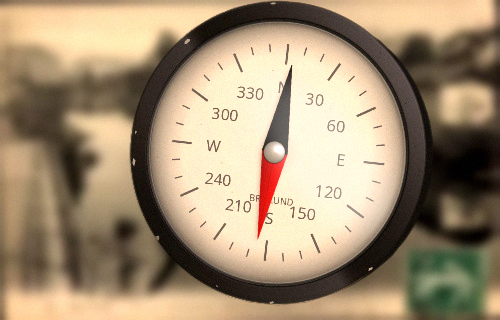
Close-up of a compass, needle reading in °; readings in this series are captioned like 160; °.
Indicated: 185; °
